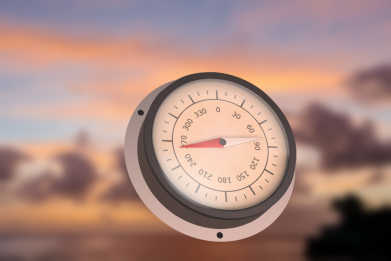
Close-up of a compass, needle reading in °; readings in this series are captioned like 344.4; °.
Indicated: 260; °
